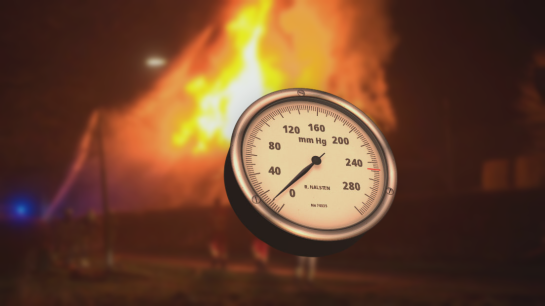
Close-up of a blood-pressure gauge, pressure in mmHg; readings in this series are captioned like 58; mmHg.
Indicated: 10; mmHg
